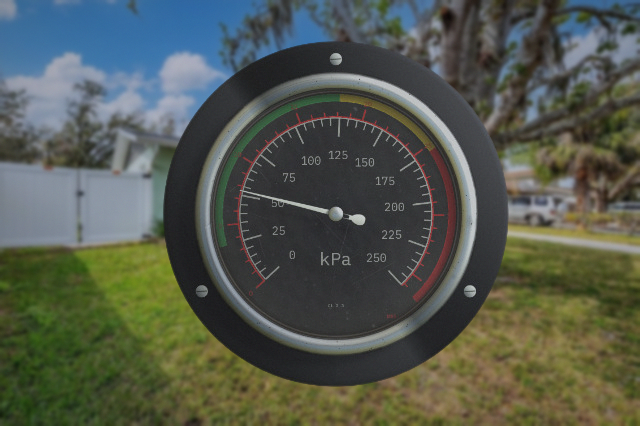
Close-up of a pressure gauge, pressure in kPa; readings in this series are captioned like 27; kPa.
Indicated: 52.5; kPa
